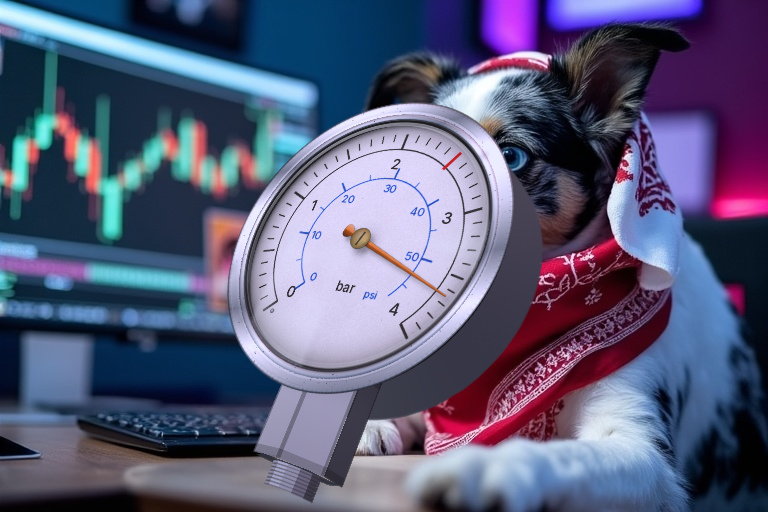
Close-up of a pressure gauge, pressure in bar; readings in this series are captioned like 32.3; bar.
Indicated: 3.65; bar
